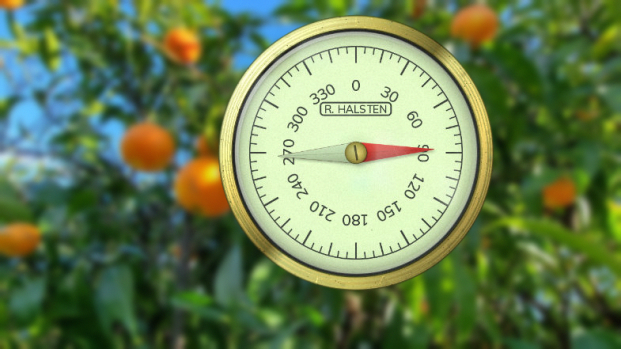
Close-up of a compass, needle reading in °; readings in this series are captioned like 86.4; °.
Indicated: 87.5; °
